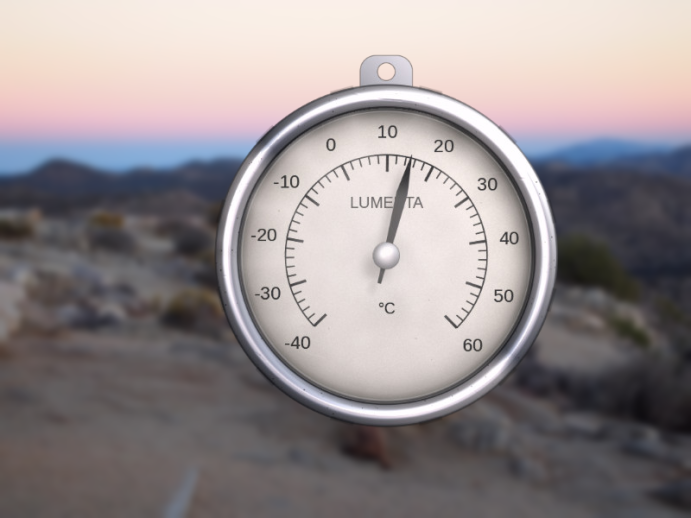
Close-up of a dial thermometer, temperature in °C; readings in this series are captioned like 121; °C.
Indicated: 15; °C
